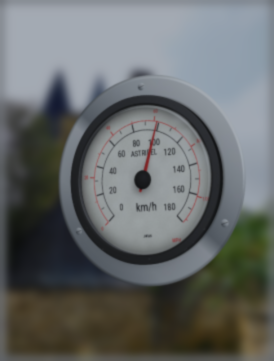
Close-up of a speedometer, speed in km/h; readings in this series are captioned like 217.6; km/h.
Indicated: 100; km/h
